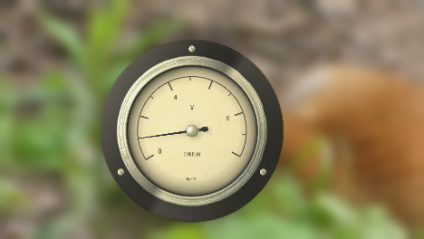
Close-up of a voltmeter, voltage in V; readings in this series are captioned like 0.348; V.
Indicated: 1; V
